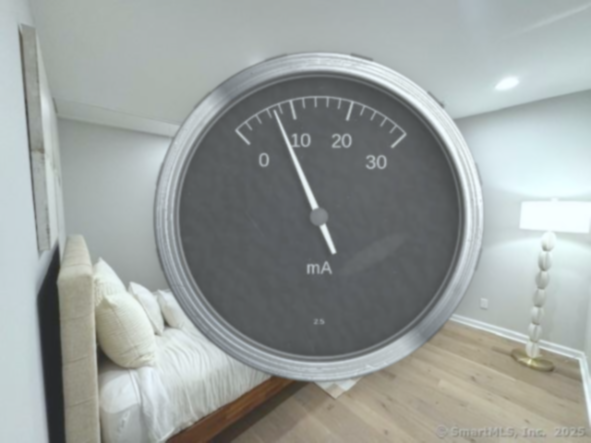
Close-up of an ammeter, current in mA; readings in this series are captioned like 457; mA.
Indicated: 7; mA
